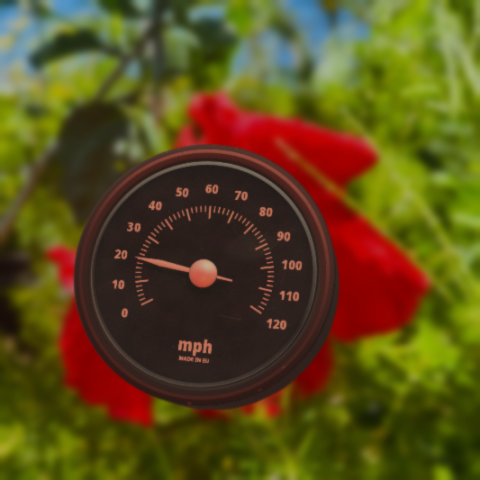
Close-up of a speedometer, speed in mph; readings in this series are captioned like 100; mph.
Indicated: 20; mph
